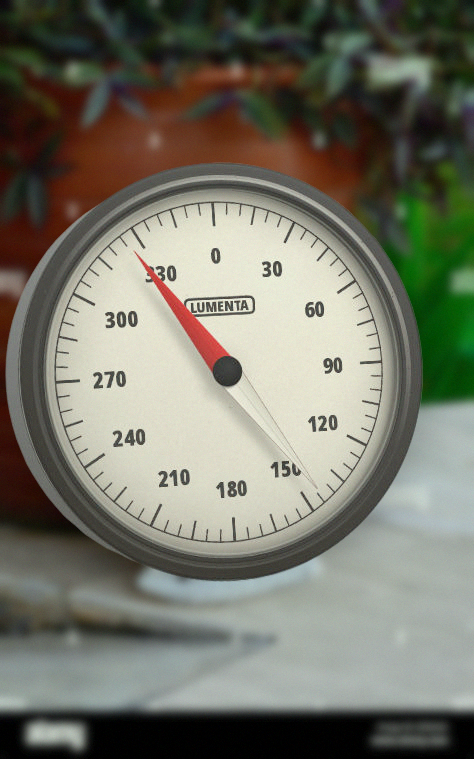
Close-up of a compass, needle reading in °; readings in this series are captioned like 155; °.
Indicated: 325; °
